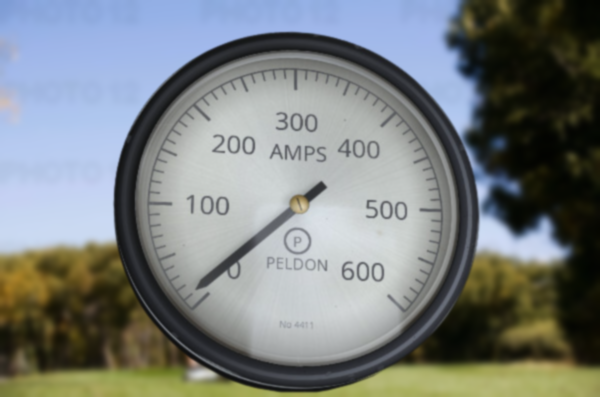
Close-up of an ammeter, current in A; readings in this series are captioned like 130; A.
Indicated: 10; A
